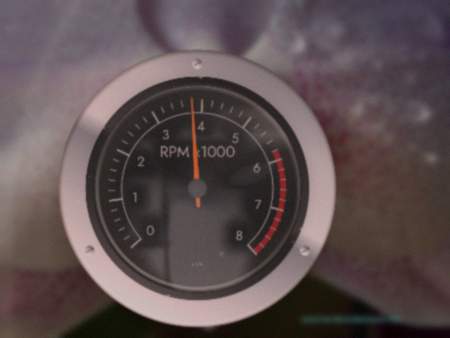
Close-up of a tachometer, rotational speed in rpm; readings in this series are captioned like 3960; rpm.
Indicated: 3800; rpm
